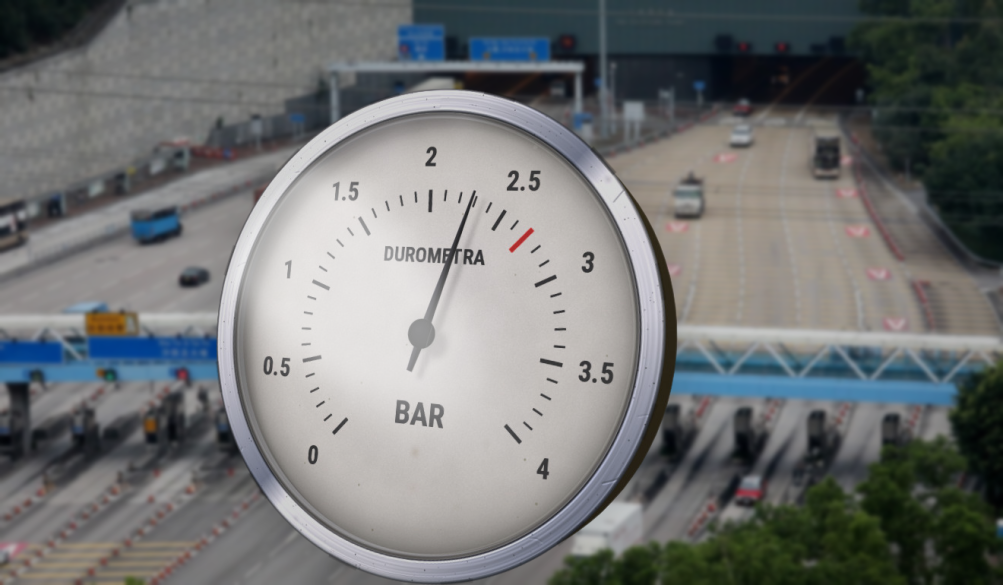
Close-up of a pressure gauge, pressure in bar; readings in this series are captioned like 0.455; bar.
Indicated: 2.3; bar
